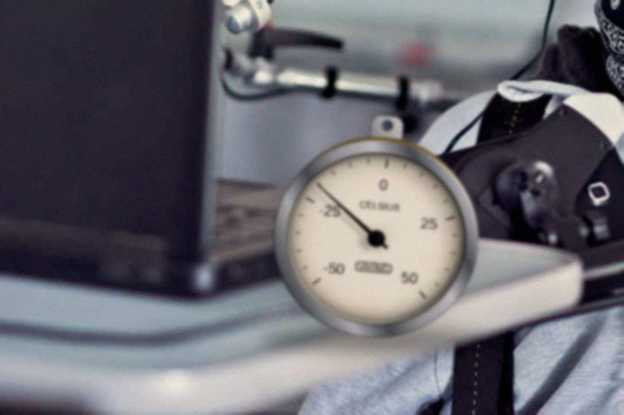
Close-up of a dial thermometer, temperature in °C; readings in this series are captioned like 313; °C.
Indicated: -20; °C
